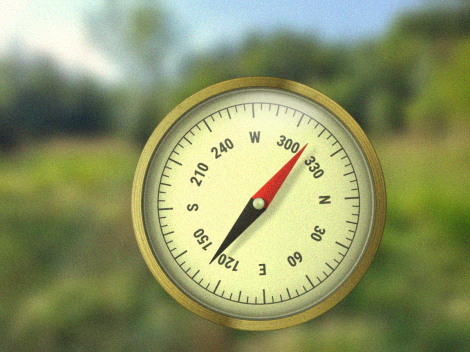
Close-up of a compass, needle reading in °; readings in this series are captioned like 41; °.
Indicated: 312.5; °
